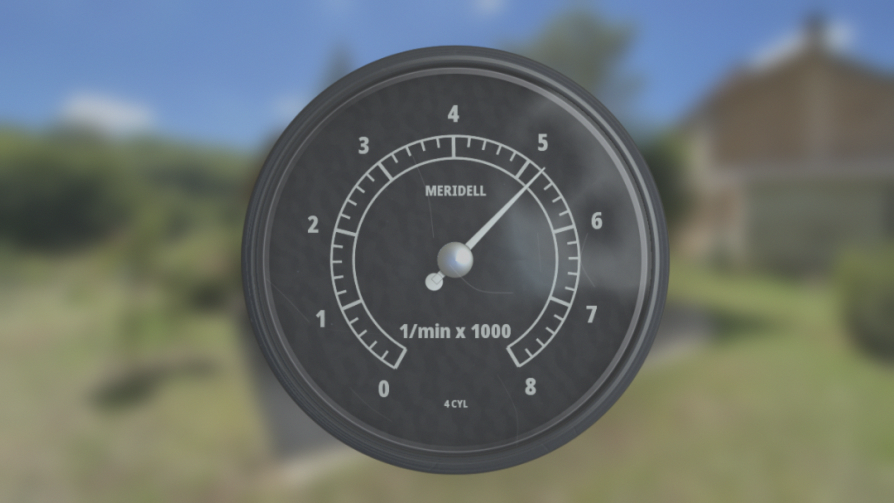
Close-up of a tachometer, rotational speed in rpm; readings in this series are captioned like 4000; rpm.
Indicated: 5200; rpm
